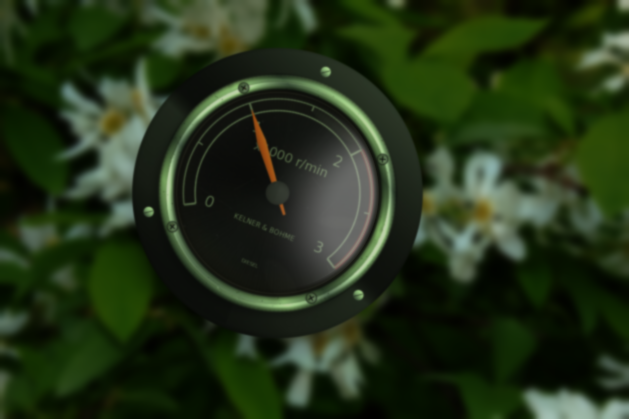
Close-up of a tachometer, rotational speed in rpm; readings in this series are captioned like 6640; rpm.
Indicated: 1000; rpm
